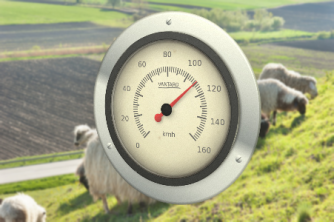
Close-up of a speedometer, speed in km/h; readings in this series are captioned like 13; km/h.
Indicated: 110; km/h
